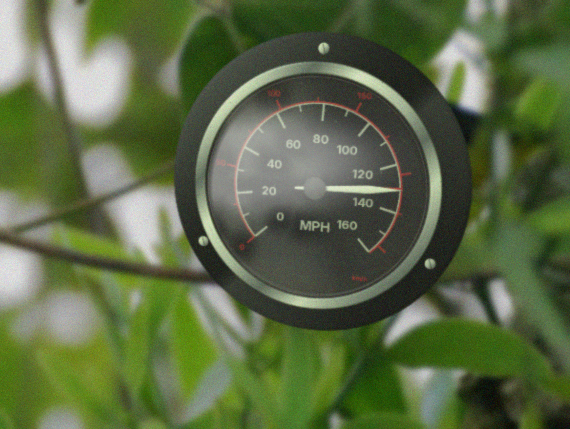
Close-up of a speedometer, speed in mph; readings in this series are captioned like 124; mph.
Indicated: 130; mph
